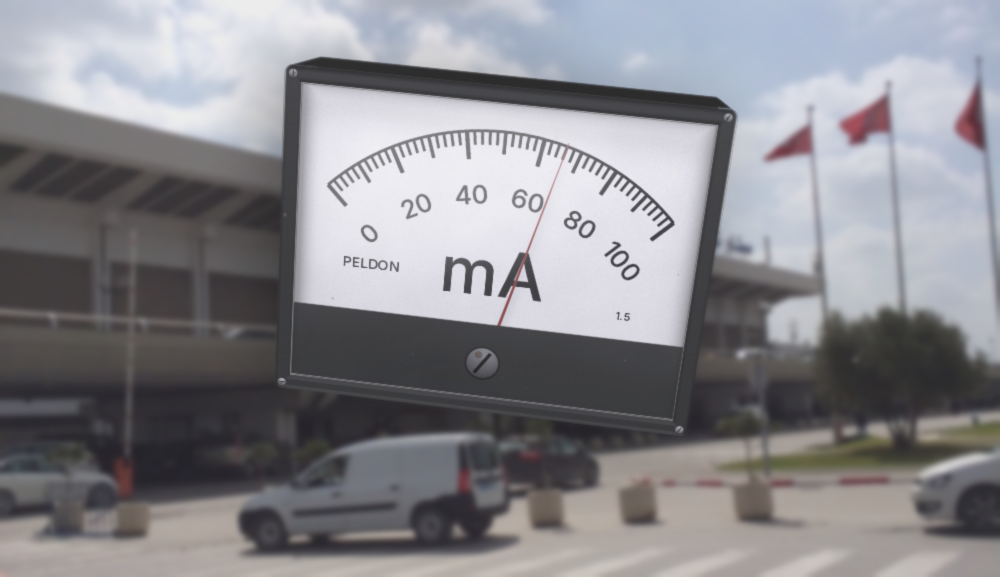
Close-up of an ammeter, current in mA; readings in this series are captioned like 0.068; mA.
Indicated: 66; mA
